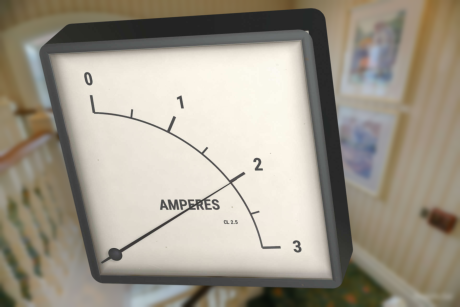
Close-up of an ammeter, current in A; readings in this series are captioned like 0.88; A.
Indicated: 2; A
